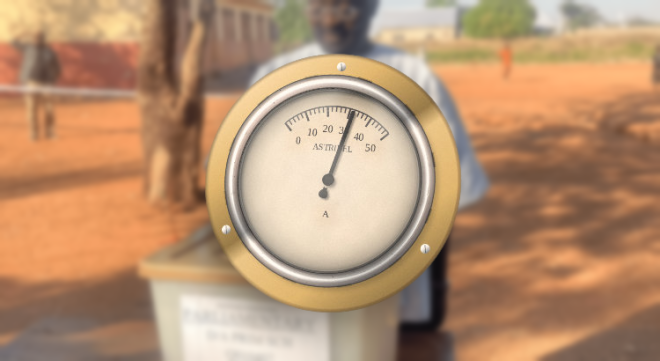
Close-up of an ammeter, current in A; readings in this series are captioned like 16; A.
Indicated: 32; A
